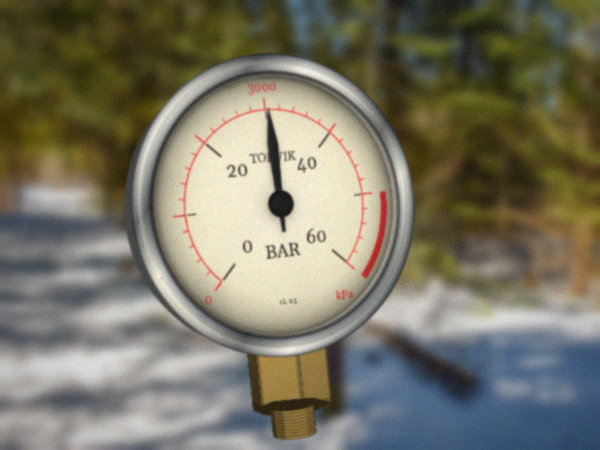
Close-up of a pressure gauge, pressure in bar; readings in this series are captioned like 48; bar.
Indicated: 30; bar
